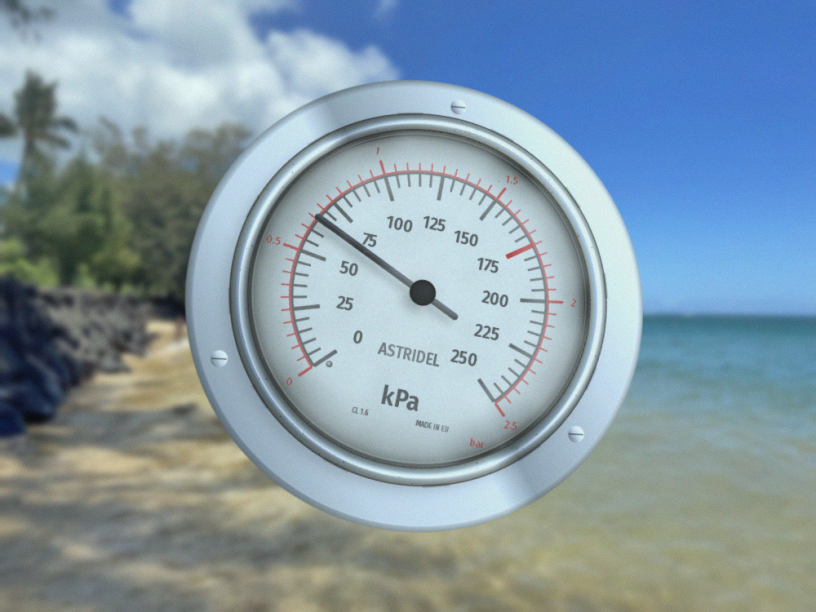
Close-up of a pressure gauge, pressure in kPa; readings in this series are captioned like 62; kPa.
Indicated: 65; kPa
